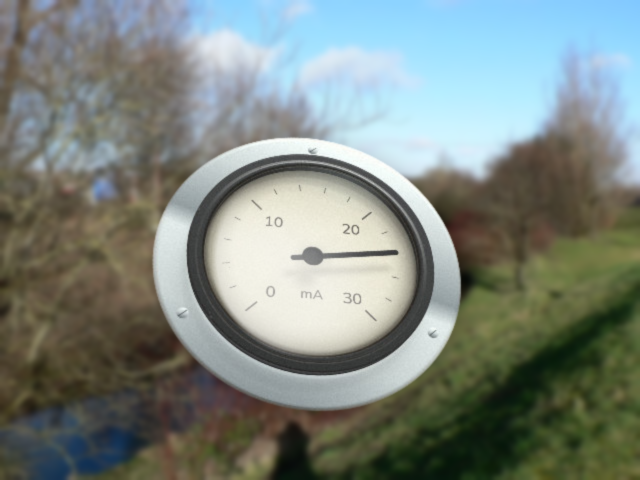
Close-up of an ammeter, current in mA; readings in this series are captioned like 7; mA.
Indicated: 24; mA
